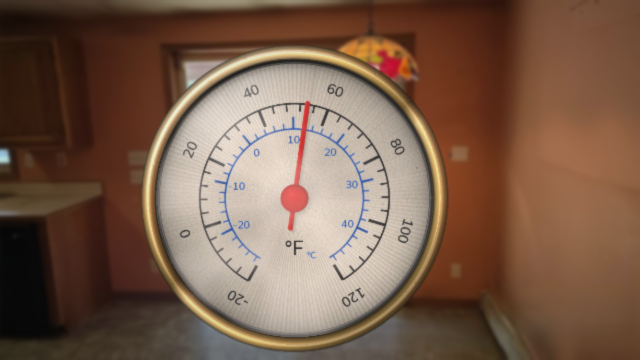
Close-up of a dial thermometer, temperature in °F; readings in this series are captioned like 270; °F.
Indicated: 54; °F
